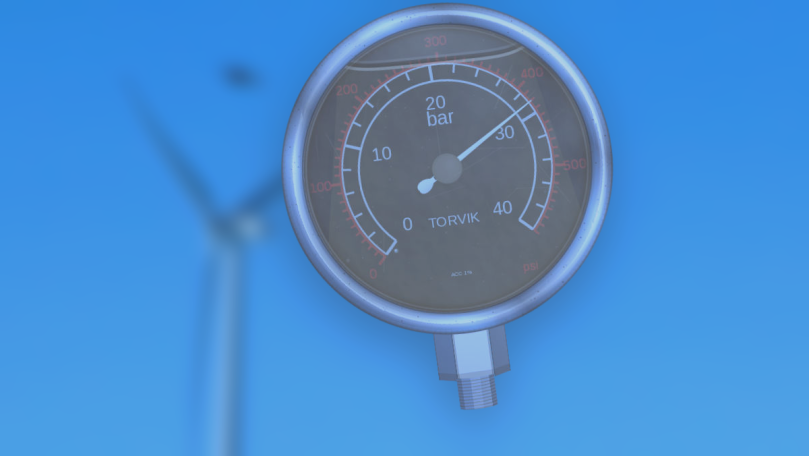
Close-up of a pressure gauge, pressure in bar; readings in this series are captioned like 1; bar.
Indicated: 29; bar
